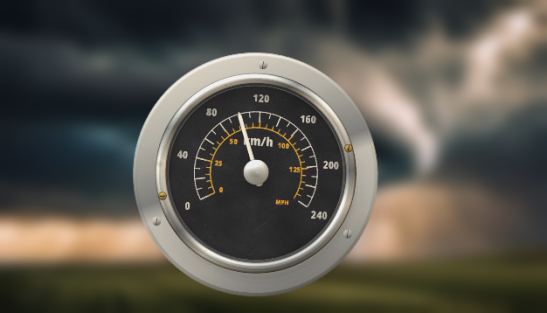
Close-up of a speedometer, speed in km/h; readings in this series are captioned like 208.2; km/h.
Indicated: 100; km/h
